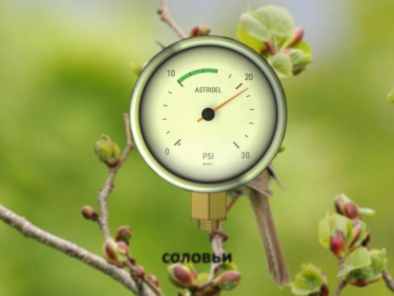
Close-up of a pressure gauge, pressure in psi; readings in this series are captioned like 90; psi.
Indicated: 21; psi
